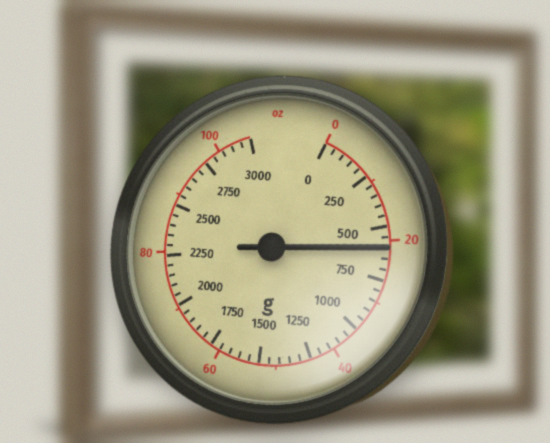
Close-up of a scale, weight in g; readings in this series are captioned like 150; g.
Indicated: 600; g
